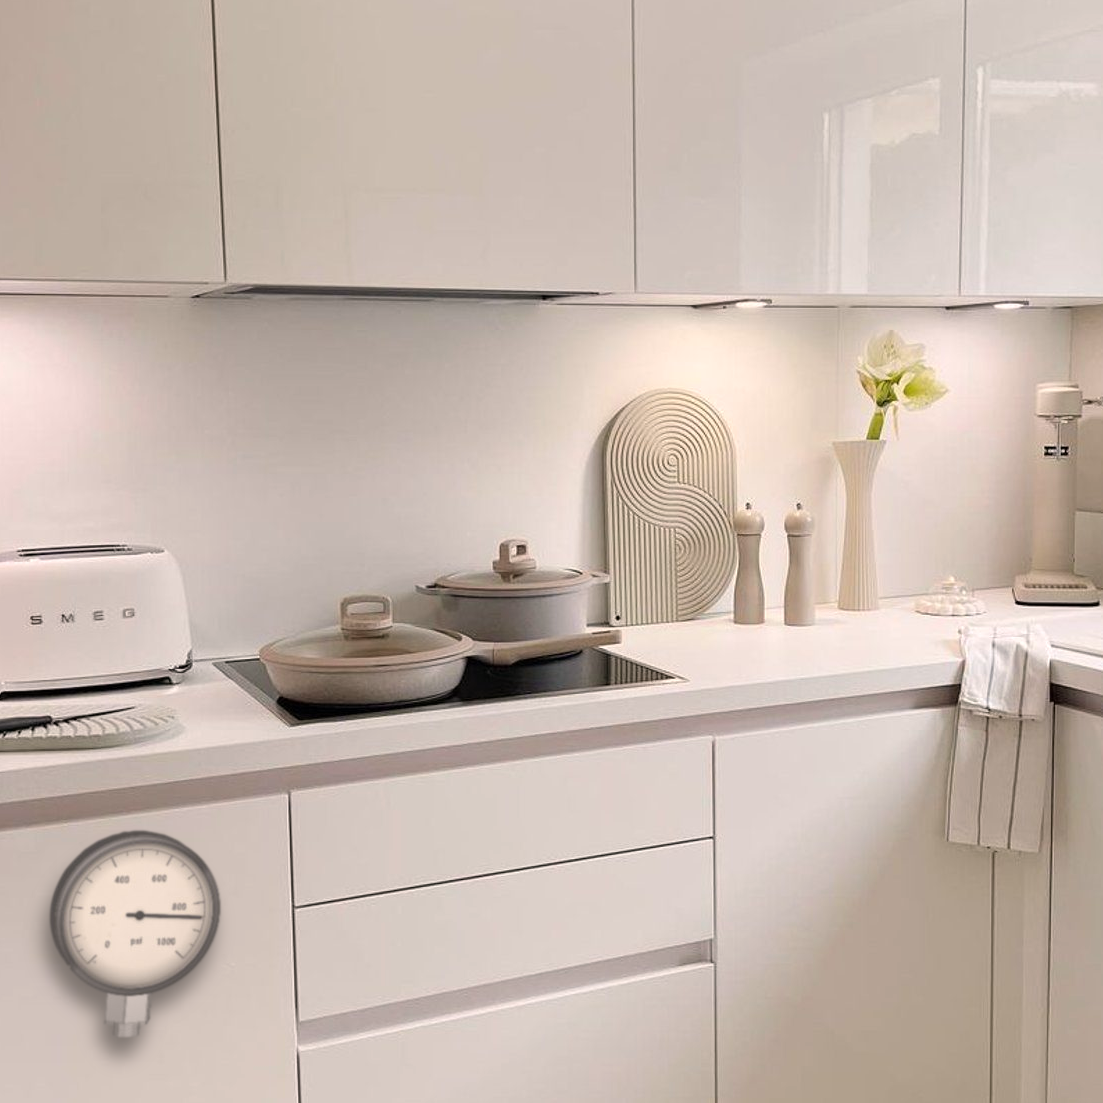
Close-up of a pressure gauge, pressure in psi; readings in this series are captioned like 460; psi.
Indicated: 850; psi
